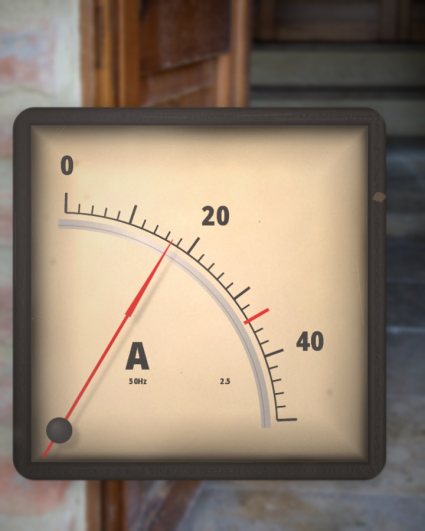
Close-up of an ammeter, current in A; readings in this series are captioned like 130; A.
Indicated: 17; A
